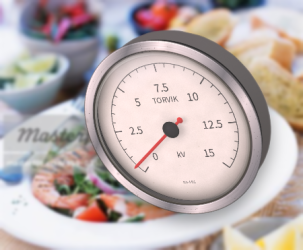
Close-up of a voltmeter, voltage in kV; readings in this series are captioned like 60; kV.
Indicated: 0.5; kV
